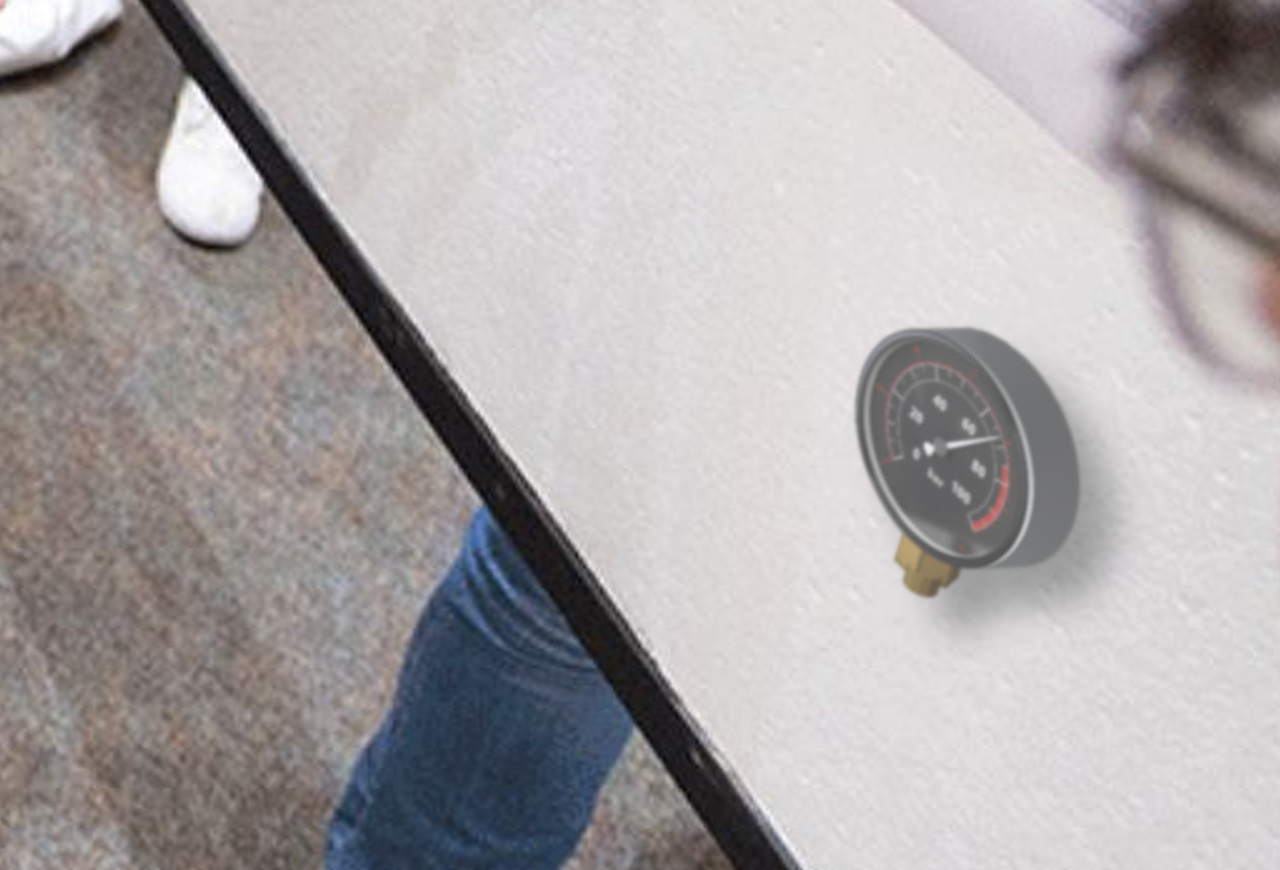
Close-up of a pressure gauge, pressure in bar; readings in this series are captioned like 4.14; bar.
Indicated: 67.5; bar
